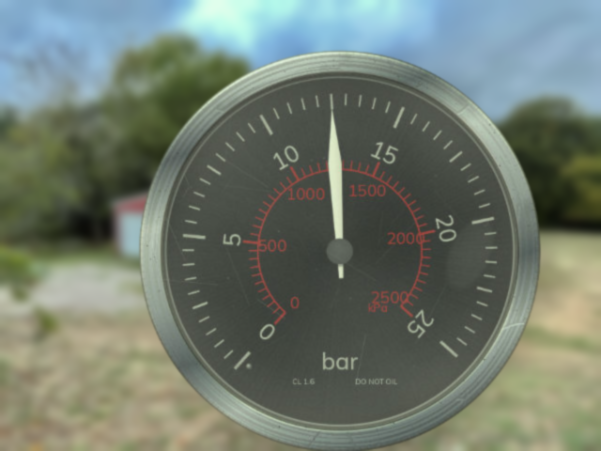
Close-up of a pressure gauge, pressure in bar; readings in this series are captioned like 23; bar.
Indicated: 12.5; bar
